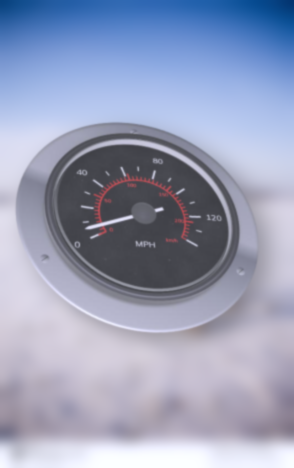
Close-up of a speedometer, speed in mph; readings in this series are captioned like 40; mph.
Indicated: 5; mph
